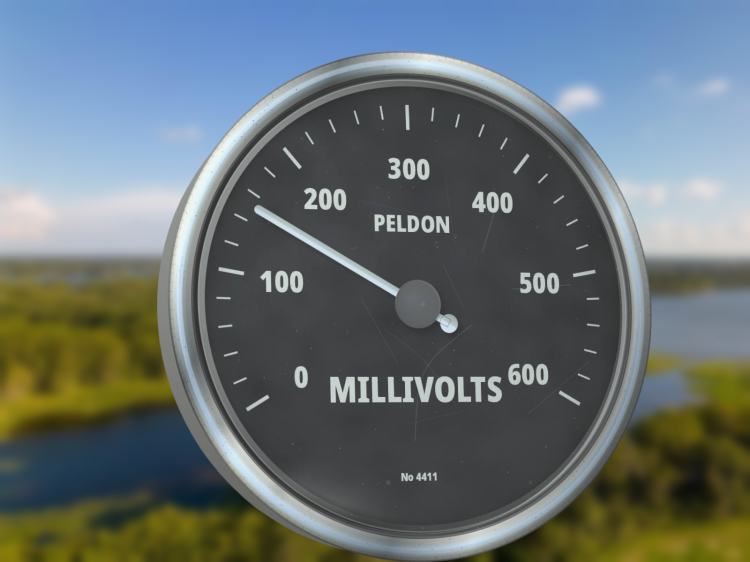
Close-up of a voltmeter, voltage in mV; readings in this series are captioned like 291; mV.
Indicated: 150; mV
